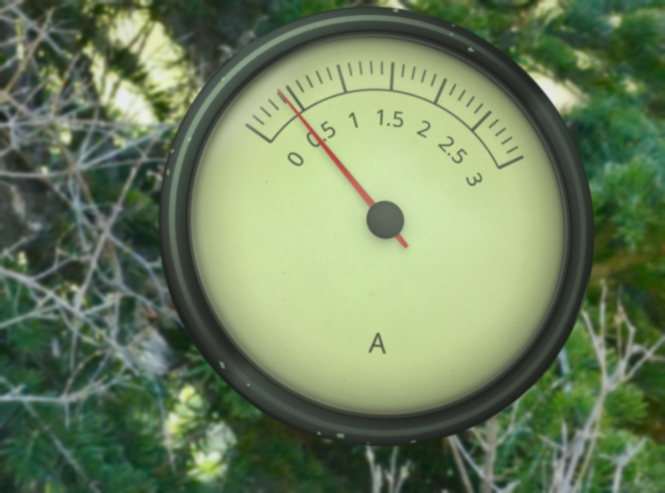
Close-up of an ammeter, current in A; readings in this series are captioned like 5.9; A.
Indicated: 0.4; A
